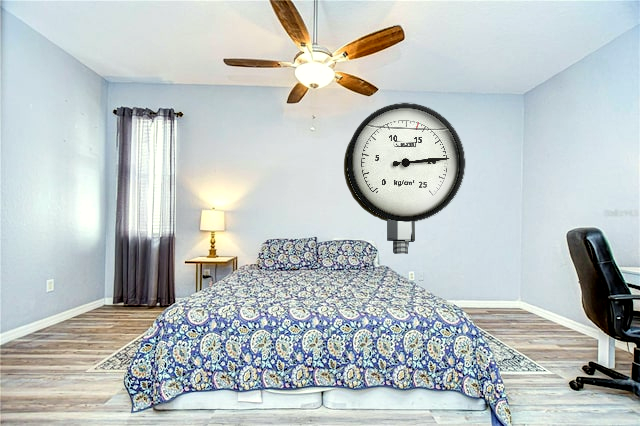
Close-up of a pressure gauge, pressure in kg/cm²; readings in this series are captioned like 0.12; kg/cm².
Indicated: 20; kg/cm²
